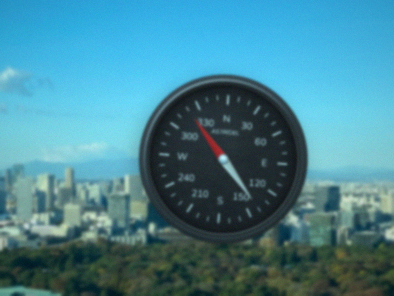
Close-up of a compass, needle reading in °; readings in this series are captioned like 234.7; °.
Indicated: 320; °
